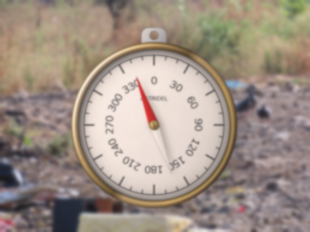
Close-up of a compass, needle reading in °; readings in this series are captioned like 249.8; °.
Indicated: 340; °
